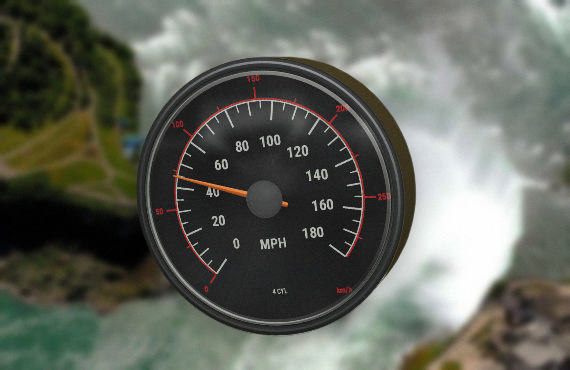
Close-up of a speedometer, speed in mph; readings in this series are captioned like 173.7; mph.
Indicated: 45; mph
